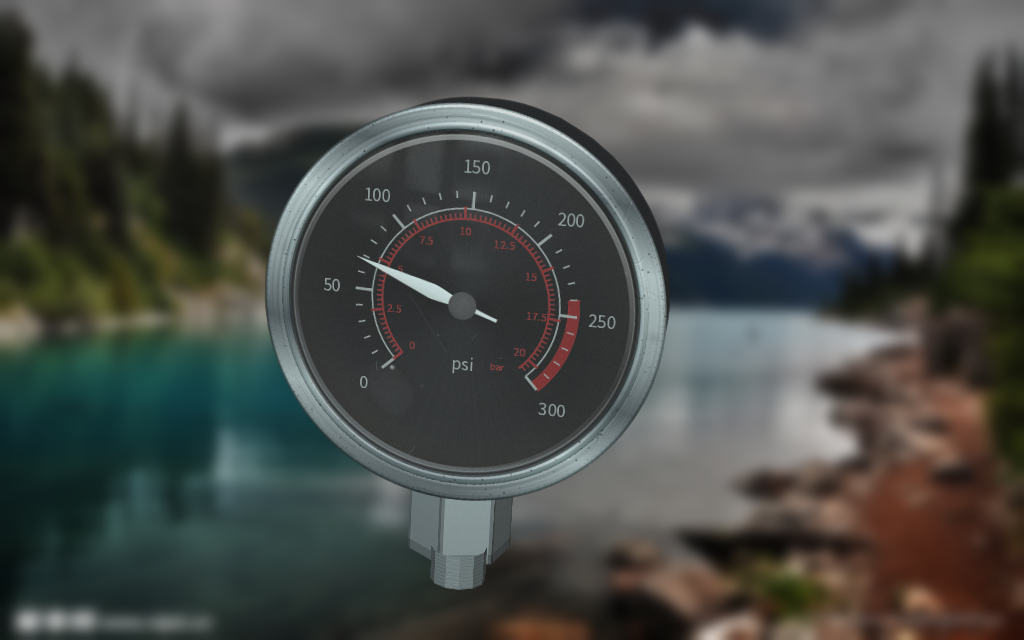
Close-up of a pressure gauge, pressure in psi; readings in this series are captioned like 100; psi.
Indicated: 70; psi
